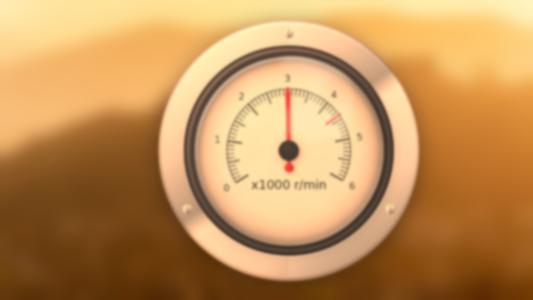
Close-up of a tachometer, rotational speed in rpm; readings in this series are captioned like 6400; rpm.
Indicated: 3000; rpm
